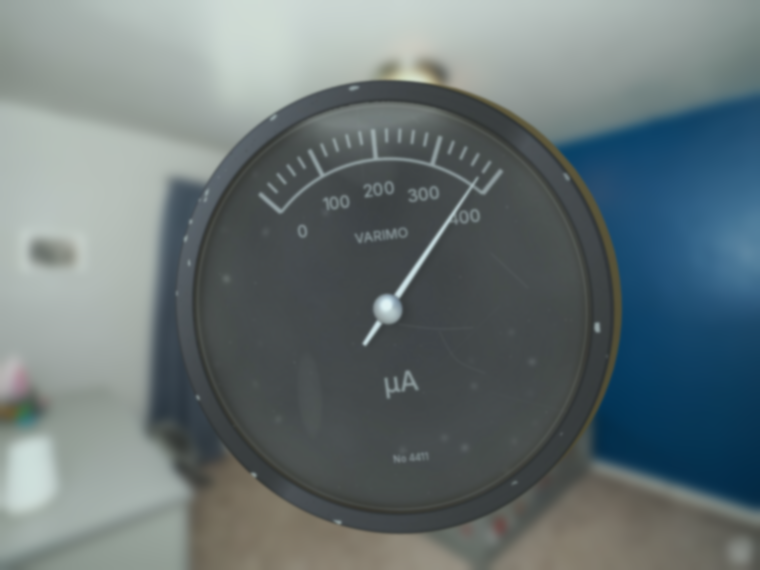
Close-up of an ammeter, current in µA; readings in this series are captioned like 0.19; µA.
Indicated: 380; µA
